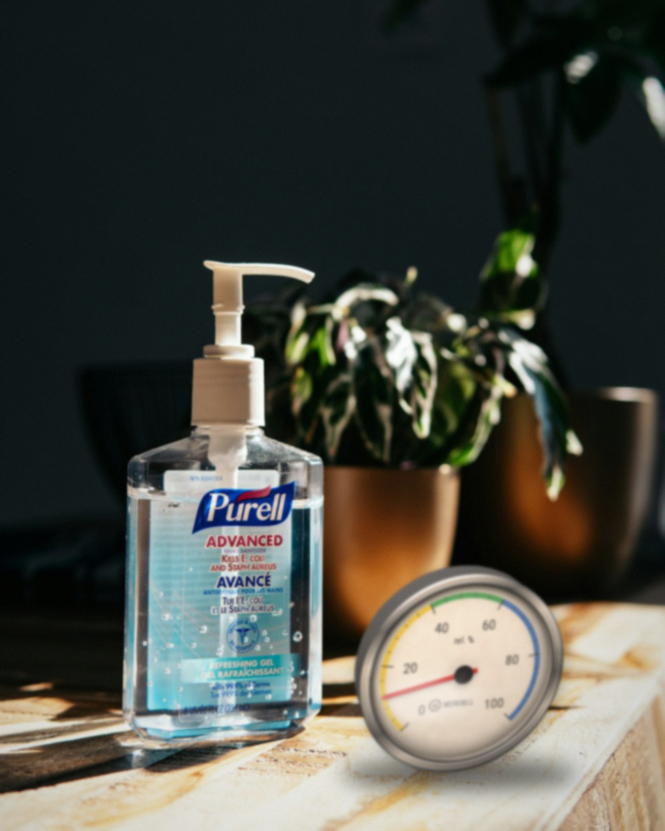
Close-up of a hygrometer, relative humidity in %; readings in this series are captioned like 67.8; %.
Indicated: 12; %
